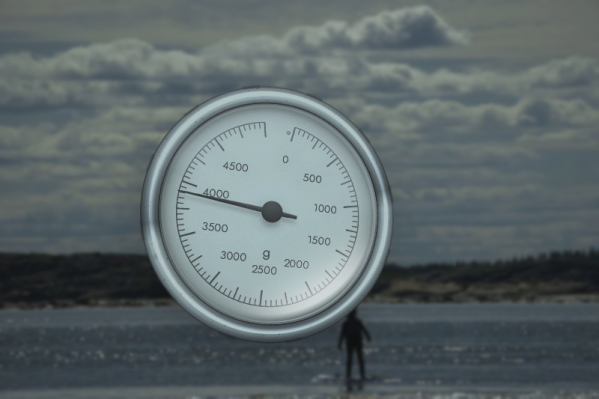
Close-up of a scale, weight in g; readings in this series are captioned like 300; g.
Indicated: 3900; g
